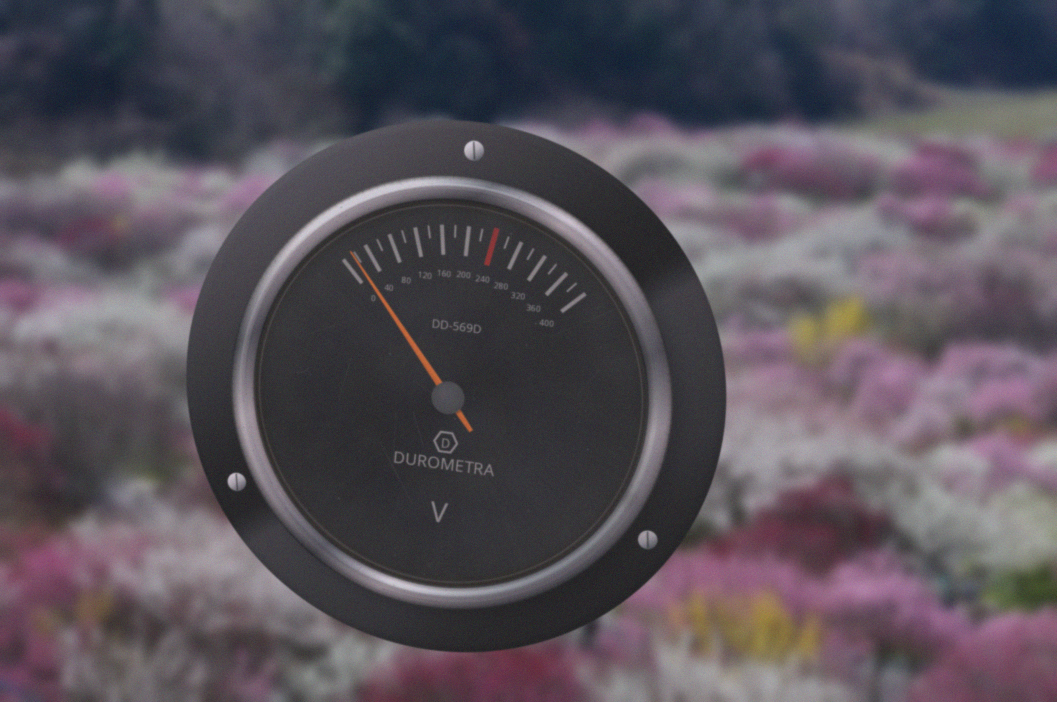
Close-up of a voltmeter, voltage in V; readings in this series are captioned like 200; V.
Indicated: 20; V
